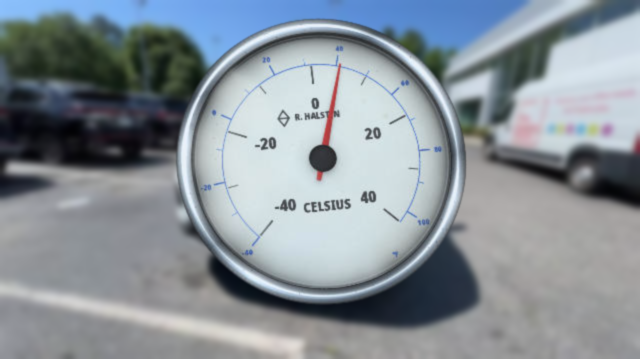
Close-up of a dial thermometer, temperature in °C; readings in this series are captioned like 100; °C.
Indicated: 5; °C
